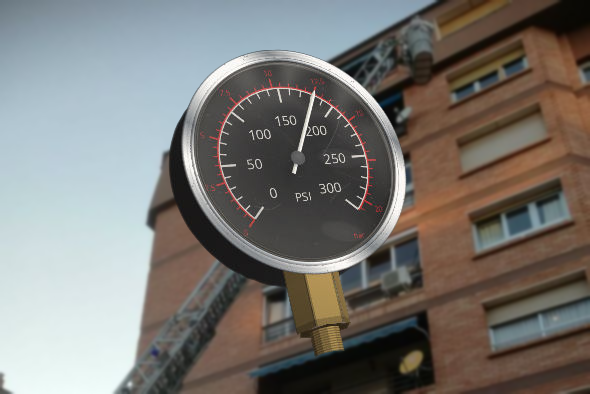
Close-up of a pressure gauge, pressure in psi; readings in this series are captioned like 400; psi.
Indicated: 180; psi
